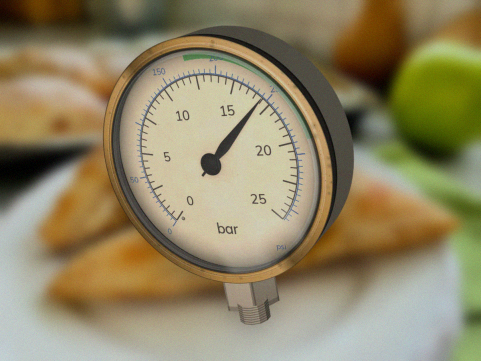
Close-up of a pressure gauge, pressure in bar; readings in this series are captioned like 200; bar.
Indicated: 17; bar
